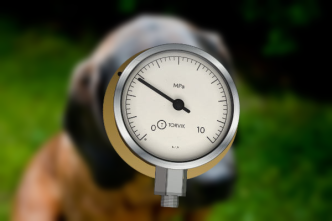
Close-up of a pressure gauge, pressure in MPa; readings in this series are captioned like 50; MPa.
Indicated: 2.8; MPa
